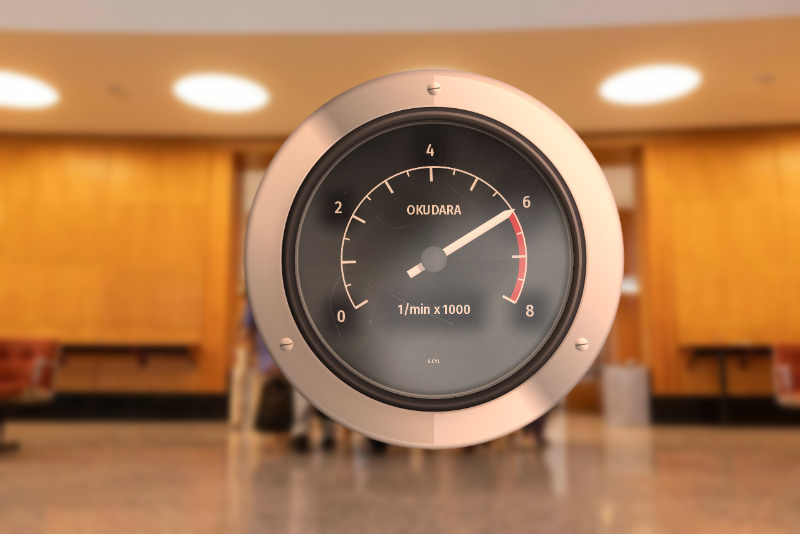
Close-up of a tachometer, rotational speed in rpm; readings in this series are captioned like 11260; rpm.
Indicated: 6000; rpm
